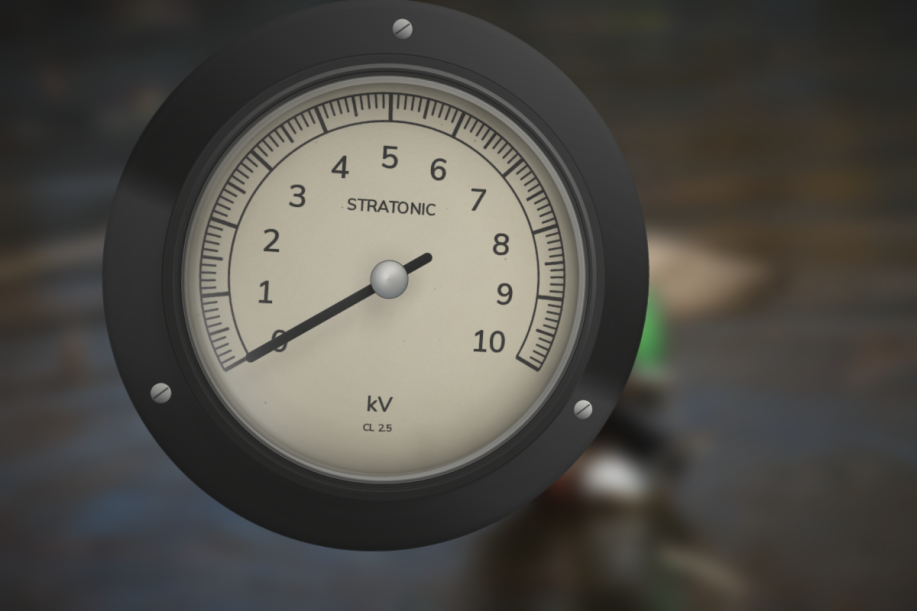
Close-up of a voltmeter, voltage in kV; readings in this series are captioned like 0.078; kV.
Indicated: 0; kV
